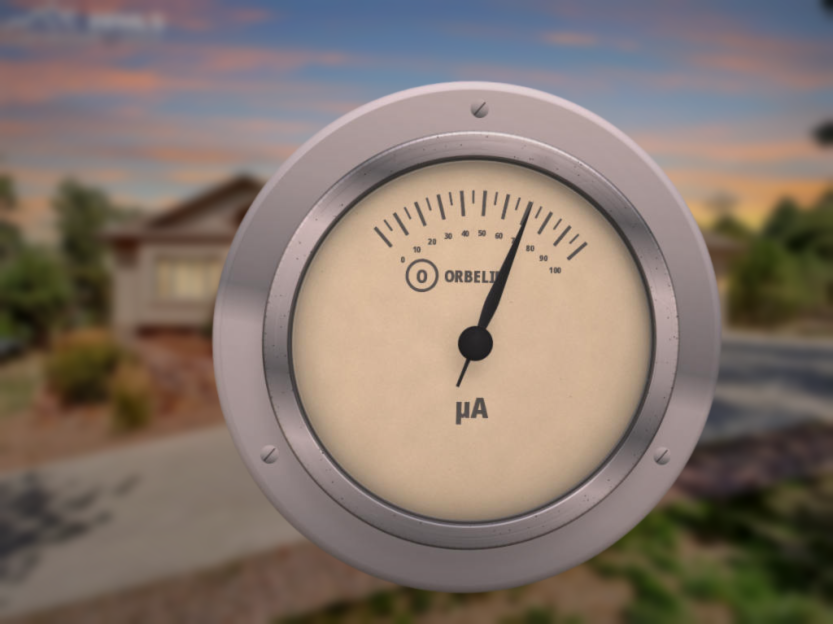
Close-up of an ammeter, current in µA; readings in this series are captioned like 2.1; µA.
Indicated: 70; µA
